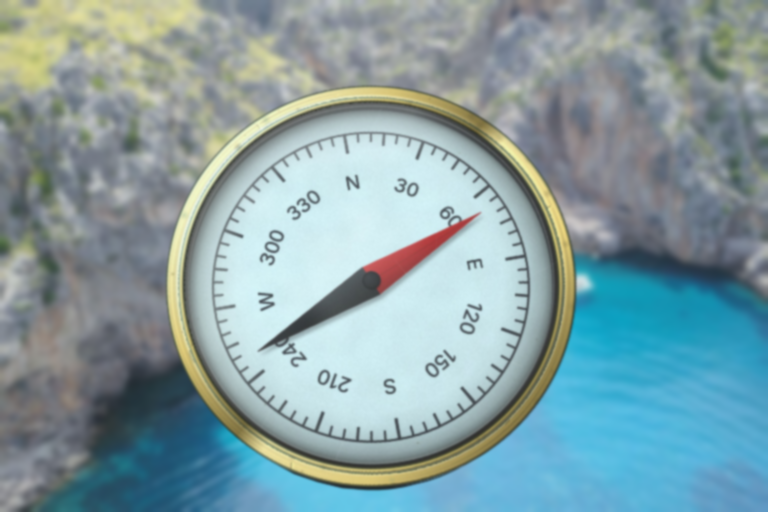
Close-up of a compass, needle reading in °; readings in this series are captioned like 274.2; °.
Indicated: 67.5; °
